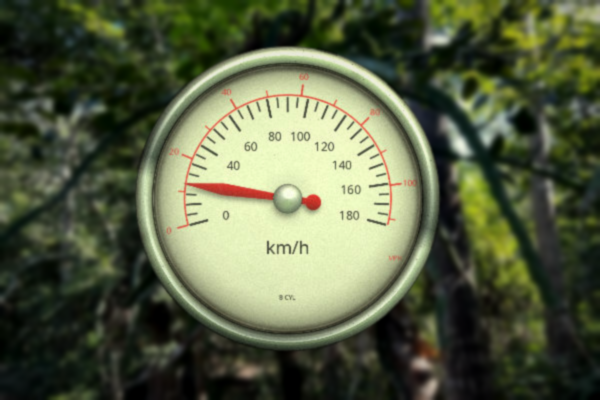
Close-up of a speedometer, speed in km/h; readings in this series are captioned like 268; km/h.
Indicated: 20; km/h
